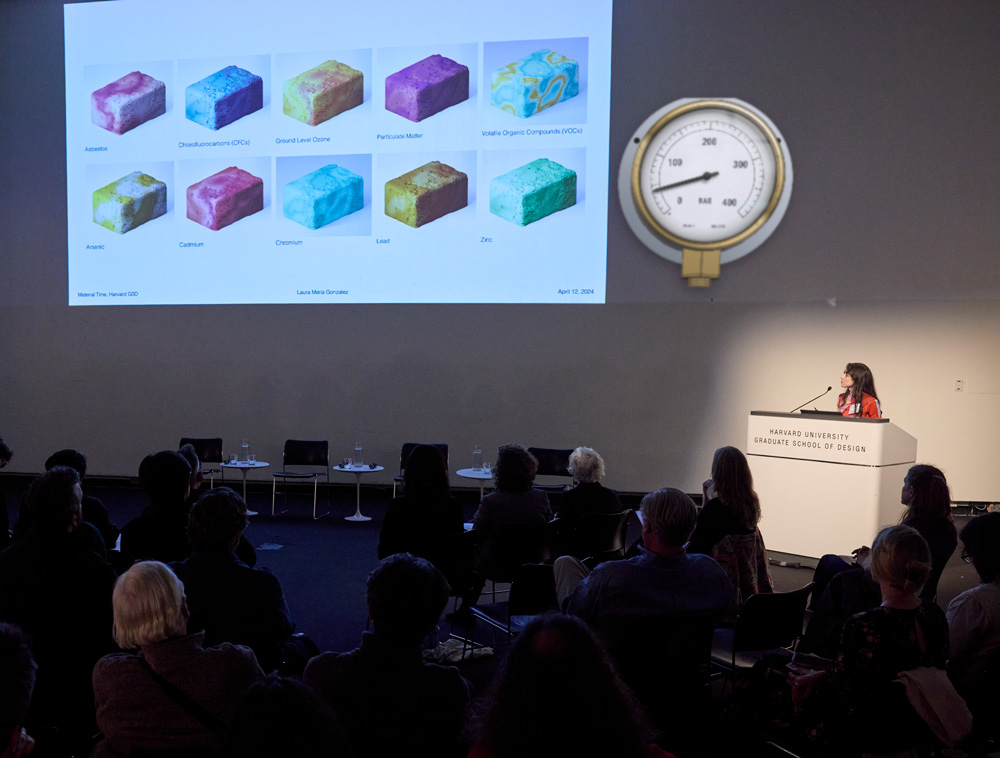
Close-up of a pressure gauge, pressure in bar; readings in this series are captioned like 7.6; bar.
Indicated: 40; bar
